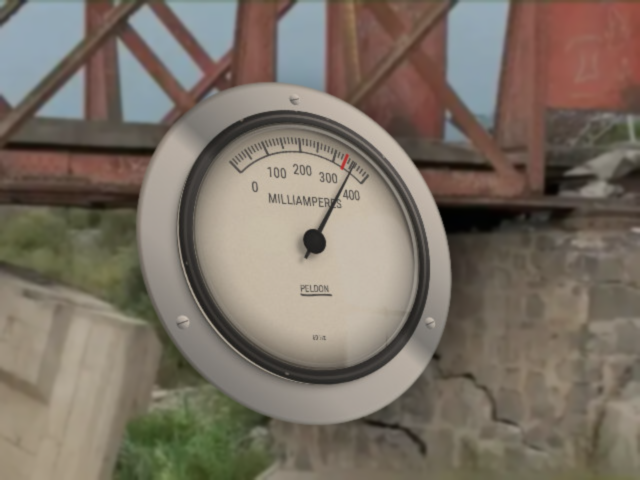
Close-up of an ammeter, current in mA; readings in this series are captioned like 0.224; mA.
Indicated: 350; mA
